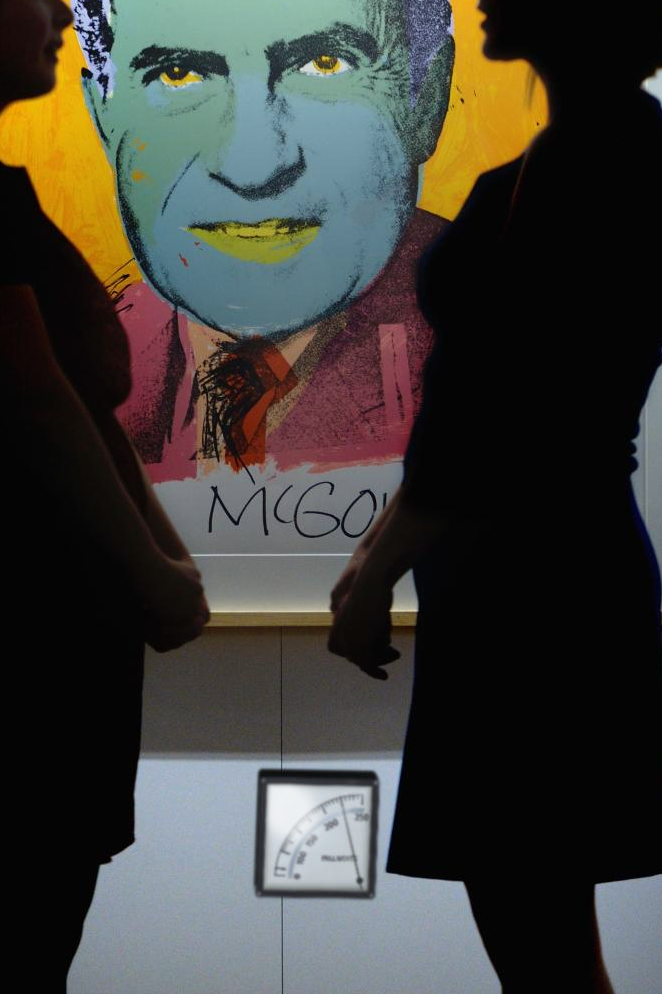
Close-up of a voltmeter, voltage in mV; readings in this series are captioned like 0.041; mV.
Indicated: 225; mV
